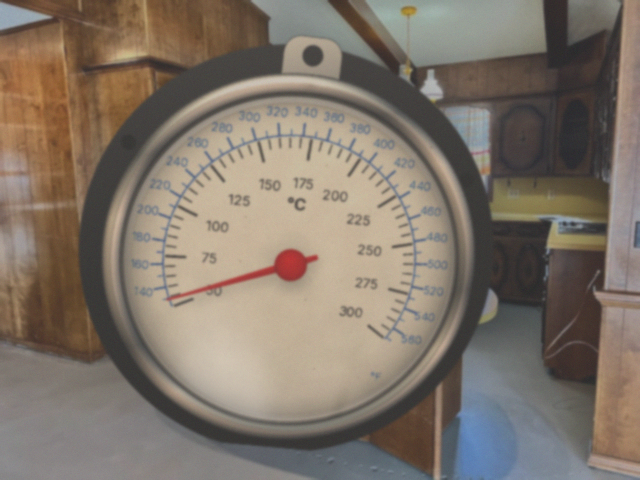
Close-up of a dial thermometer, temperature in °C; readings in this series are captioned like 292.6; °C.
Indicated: 55; °C
